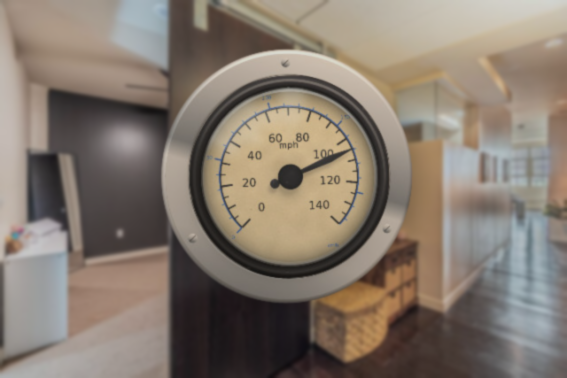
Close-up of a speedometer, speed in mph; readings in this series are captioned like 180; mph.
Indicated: 105; mph
